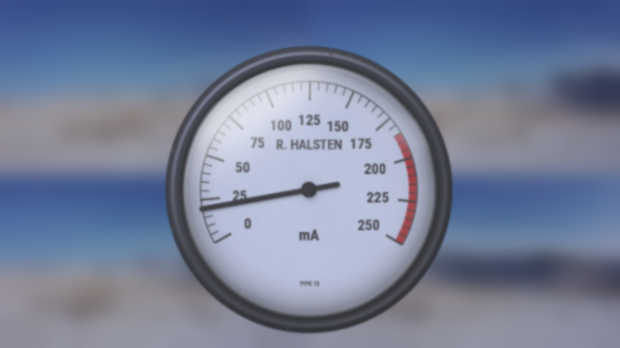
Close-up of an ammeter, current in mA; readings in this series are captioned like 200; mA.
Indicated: 20; mA
